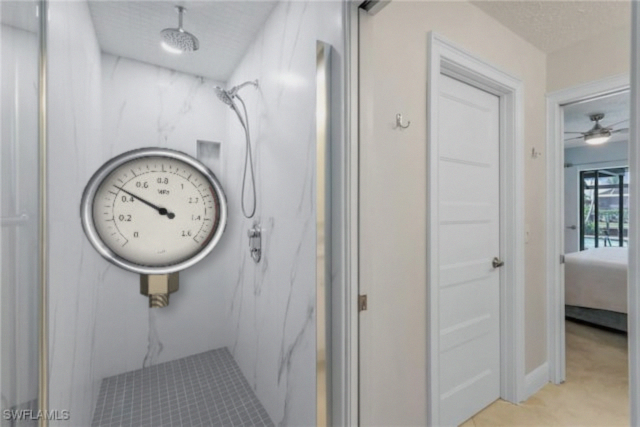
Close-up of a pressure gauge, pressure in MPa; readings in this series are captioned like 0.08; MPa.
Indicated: 0.45; MPa
